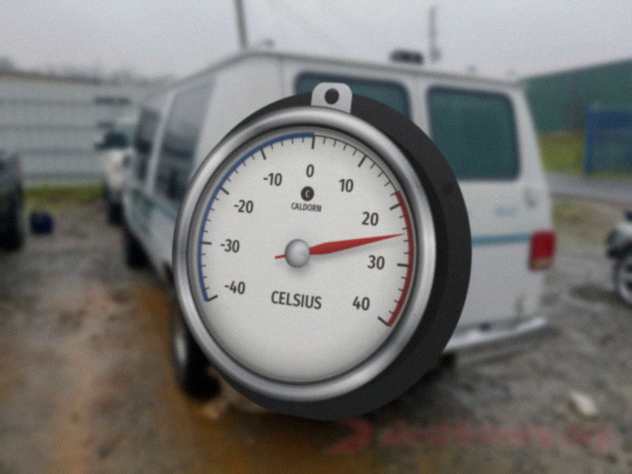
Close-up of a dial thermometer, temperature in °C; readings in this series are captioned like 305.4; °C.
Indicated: 25; °C
